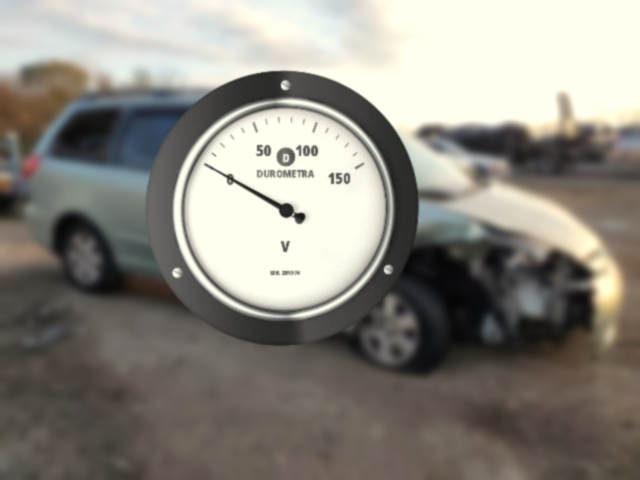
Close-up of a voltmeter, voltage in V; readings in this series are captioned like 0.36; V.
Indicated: 0; V
